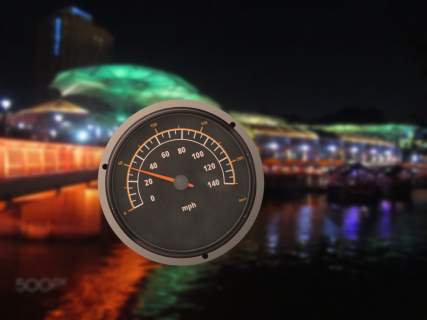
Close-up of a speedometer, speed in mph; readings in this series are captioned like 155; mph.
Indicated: 30; mph
